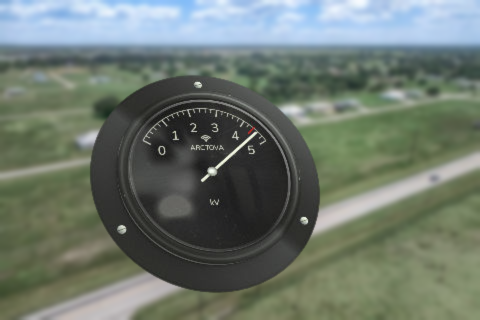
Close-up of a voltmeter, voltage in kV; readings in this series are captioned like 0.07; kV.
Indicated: 4.6; kV
